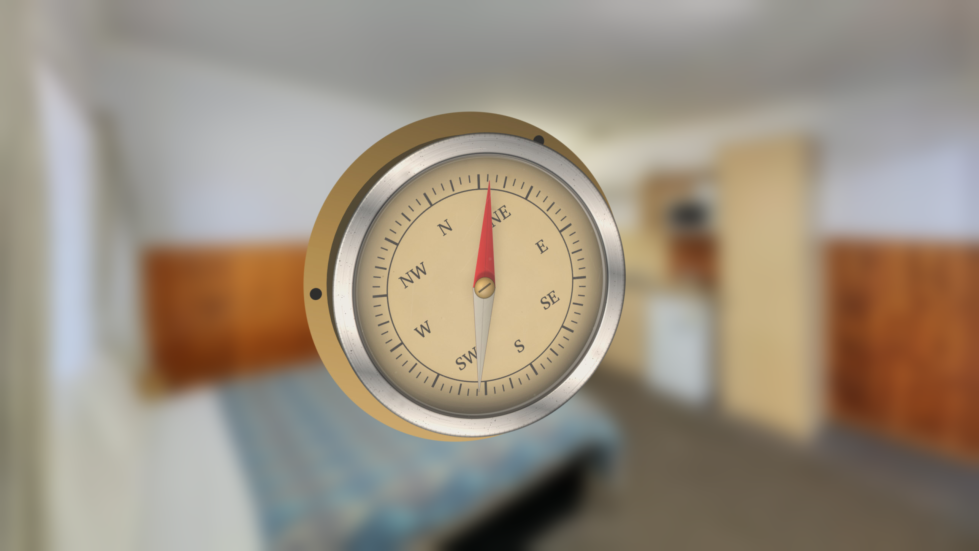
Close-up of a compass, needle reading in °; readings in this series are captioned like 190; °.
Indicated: 35; °
